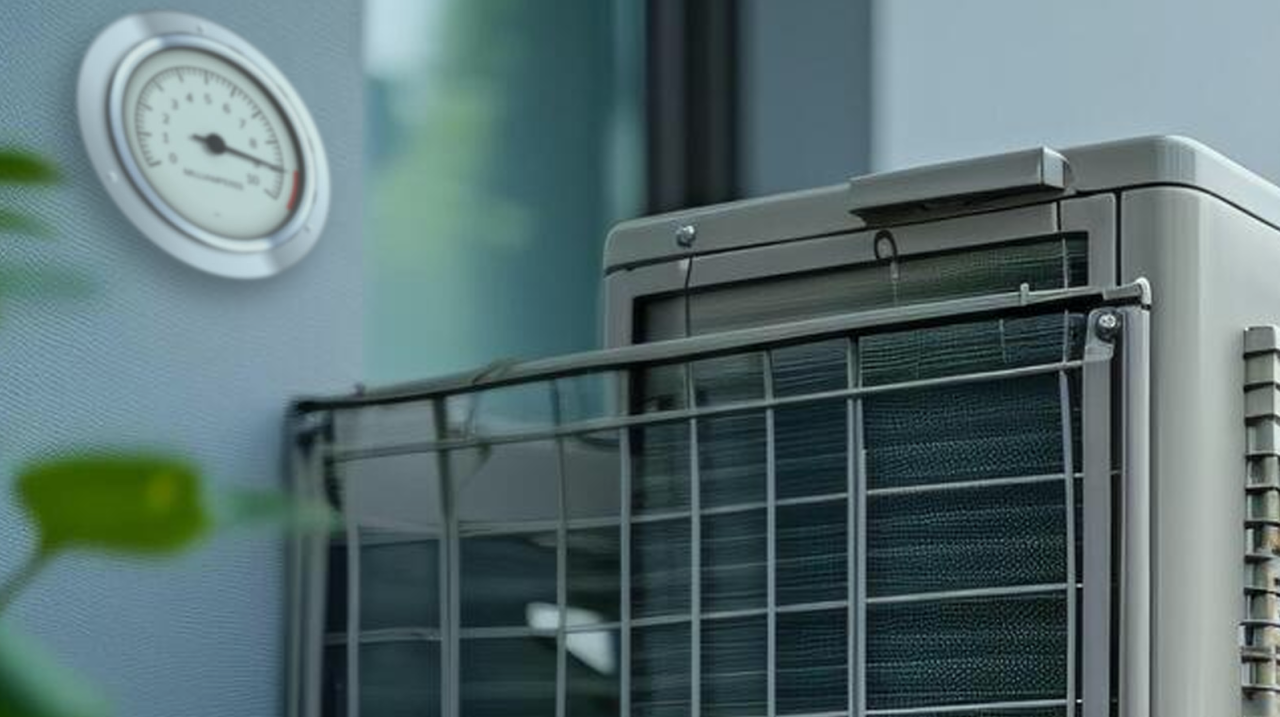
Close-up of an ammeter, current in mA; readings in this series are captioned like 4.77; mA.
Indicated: 9; mA
